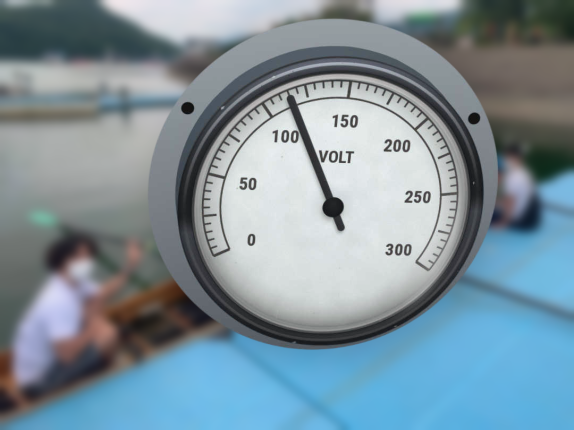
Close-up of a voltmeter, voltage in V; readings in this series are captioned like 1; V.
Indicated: 115; V
